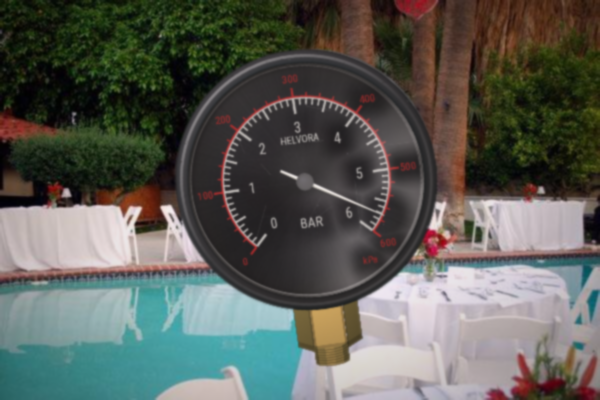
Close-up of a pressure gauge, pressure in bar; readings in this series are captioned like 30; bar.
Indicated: 5.7; bar
